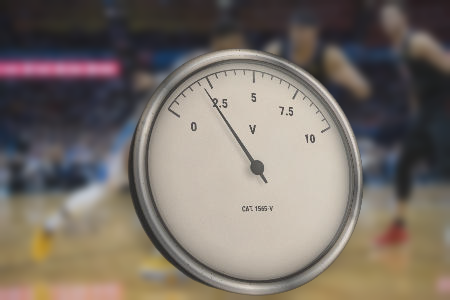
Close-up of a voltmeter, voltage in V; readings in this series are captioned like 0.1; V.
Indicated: 2; V
